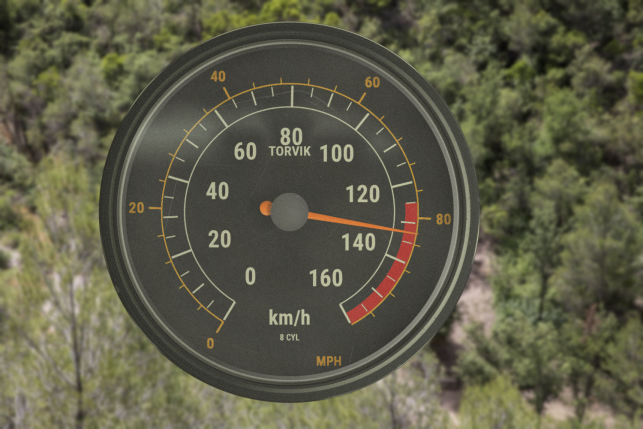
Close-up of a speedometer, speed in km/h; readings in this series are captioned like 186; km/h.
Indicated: 132.5; km/h
